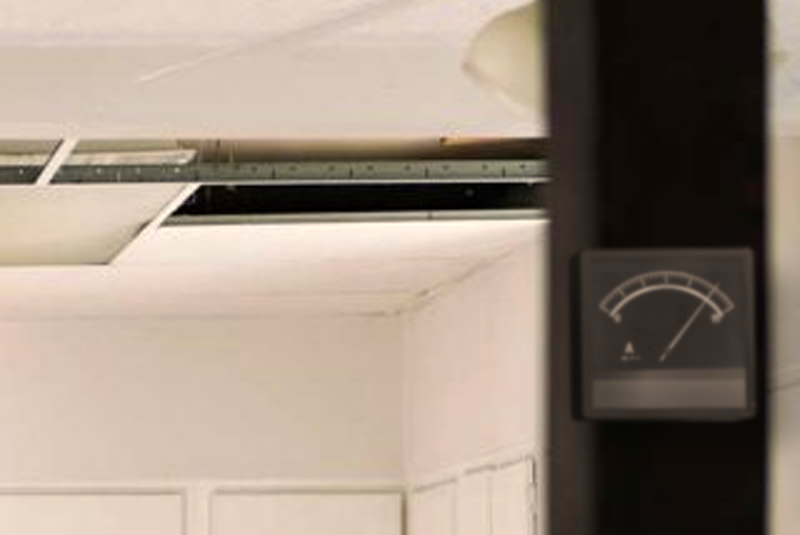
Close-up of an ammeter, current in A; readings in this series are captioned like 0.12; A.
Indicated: 12.5; A
